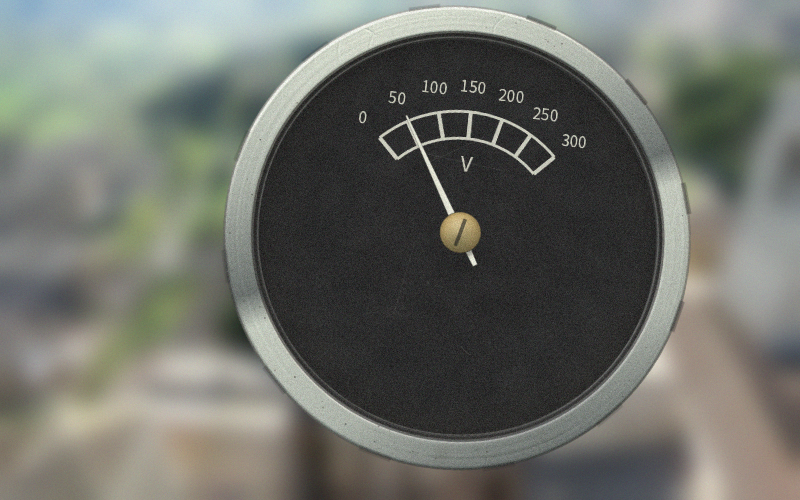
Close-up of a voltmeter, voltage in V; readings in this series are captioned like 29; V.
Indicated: 50; V
